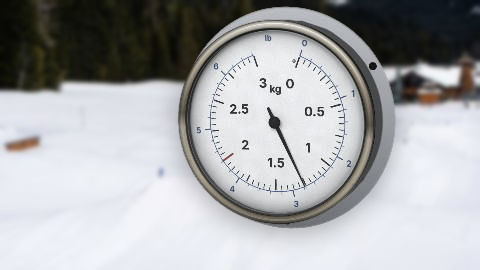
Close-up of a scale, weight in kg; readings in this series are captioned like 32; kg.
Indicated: 1.25; kg
